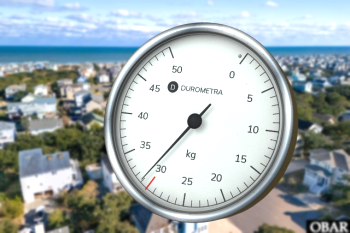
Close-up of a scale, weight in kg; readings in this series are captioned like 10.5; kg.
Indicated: 31; kg
